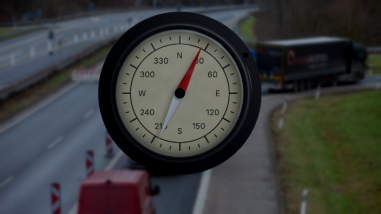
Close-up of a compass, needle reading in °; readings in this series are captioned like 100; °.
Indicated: 25; °
